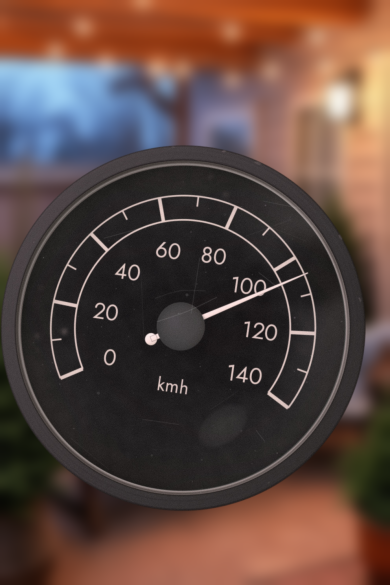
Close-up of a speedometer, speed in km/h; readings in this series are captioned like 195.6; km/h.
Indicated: 105; km/h
